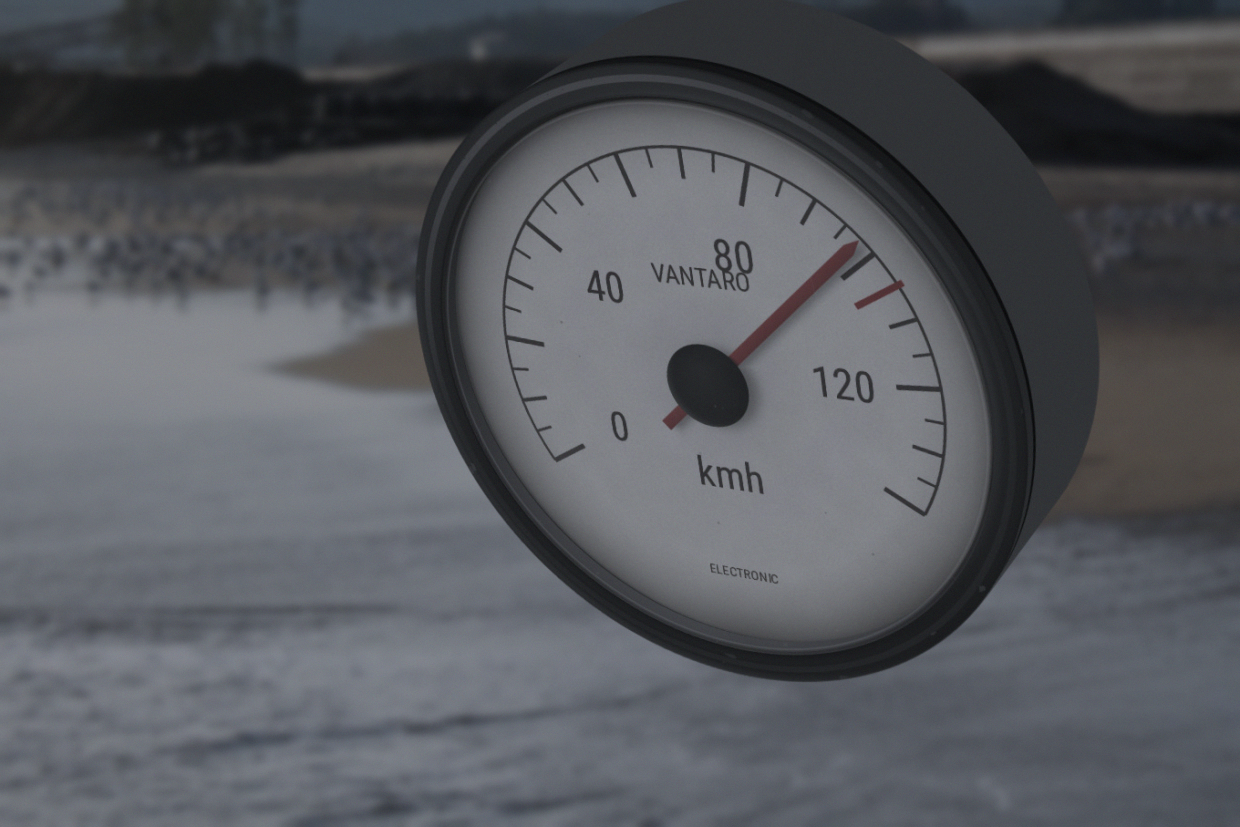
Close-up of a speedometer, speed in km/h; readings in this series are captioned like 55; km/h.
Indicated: 97.5; km/h
